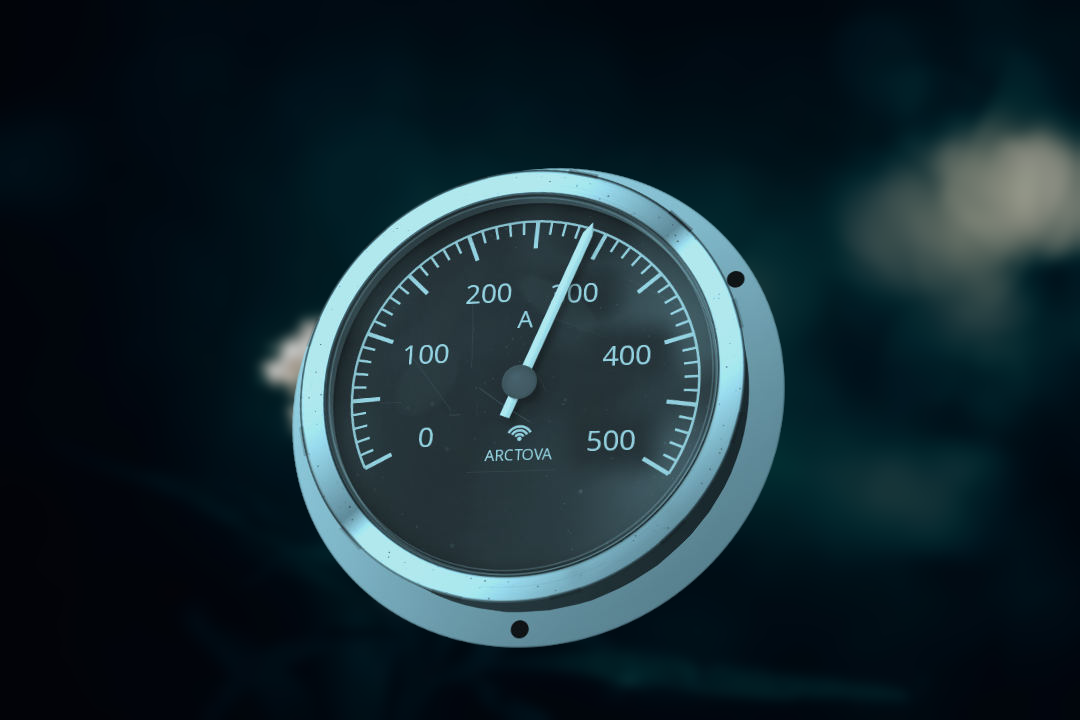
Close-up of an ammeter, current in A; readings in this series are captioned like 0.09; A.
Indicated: 290; A
